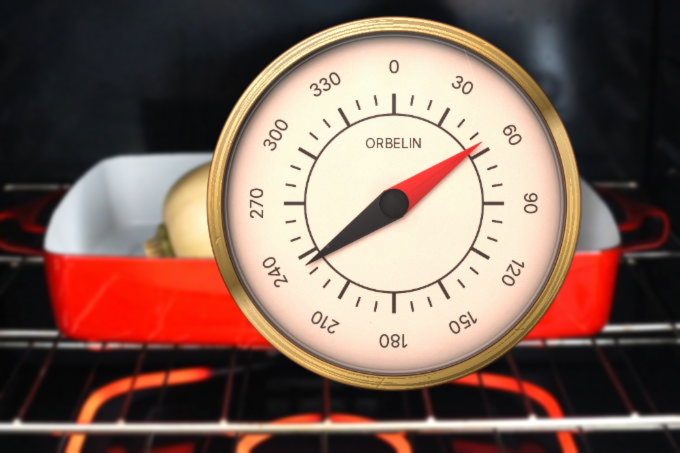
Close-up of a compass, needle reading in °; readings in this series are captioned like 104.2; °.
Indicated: 55; °
